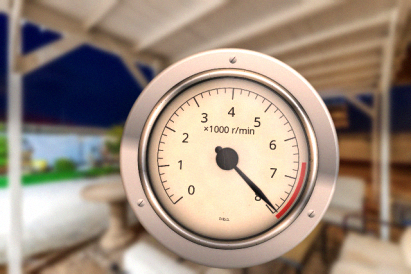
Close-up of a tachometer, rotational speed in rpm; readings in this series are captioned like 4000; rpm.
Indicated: 7900; rpm
